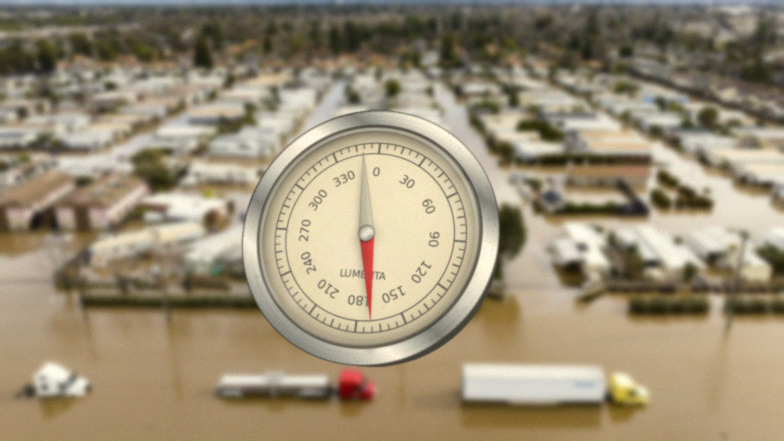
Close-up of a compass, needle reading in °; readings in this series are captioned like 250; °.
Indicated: 170; °
